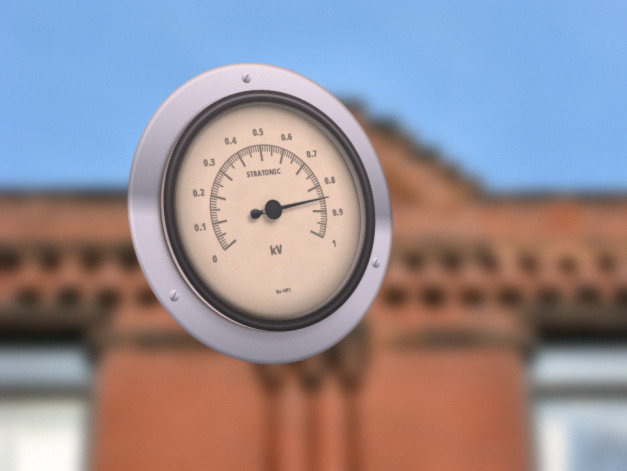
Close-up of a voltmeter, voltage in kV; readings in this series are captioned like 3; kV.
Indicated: 0.85; kV
